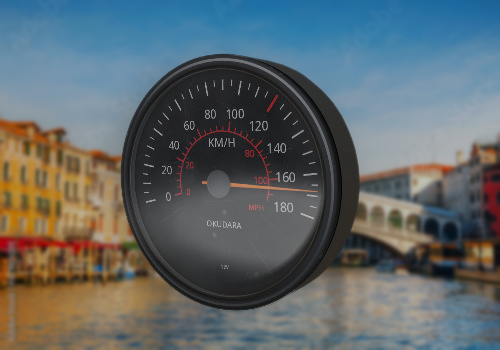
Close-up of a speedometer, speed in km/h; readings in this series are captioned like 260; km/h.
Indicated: 167.5; km/h
